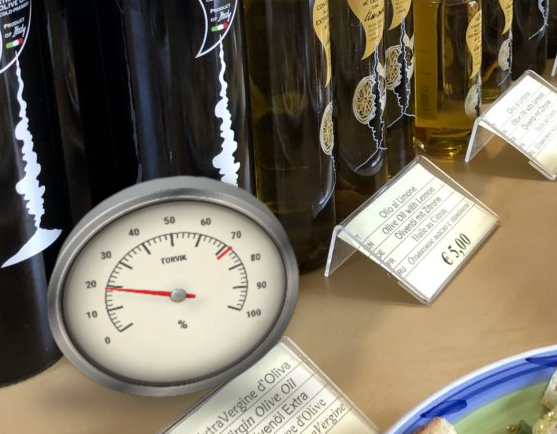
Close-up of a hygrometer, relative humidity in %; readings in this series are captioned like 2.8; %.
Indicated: 20; %
